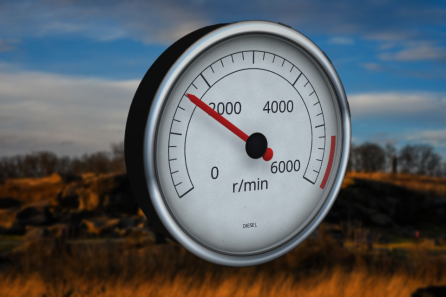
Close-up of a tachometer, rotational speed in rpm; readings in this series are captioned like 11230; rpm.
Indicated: 1600; rpm
